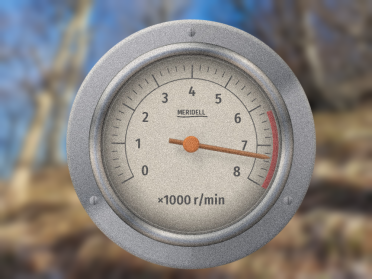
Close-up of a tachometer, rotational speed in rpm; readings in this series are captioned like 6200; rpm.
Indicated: 7300; rpm
